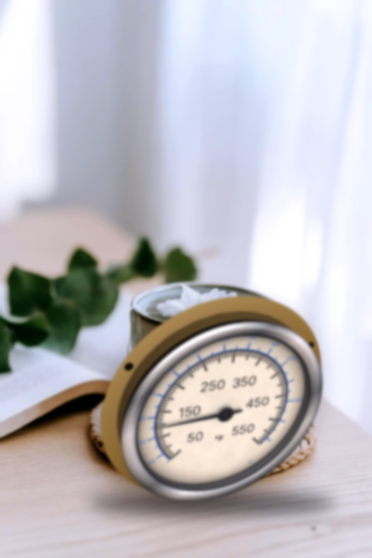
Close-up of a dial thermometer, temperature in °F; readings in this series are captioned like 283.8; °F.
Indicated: 125; °F
